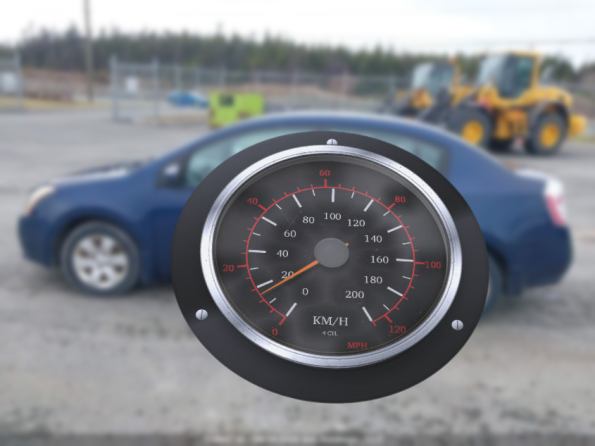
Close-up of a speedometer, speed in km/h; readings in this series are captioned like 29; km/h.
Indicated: 15; km/h
